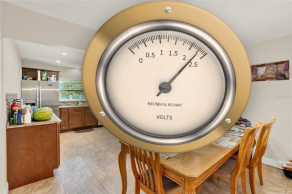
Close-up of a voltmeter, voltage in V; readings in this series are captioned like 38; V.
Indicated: 2.25; V
